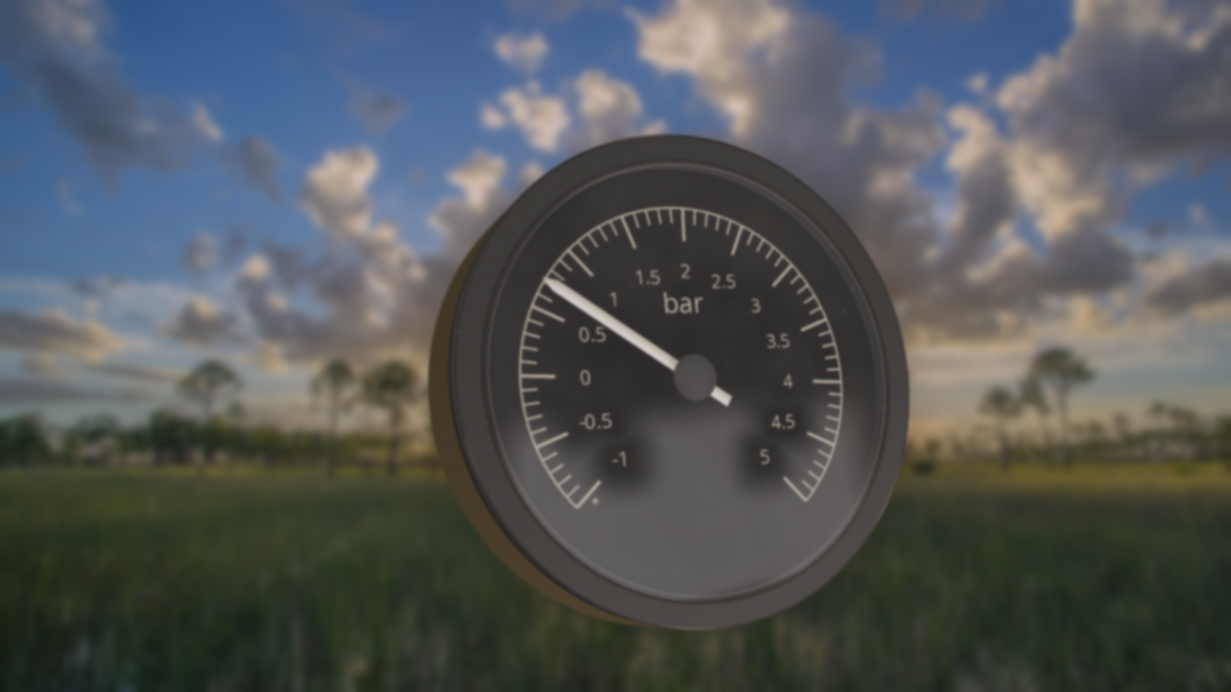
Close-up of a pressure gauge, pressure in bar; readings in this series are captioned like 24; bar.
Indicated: 0.7; bar
